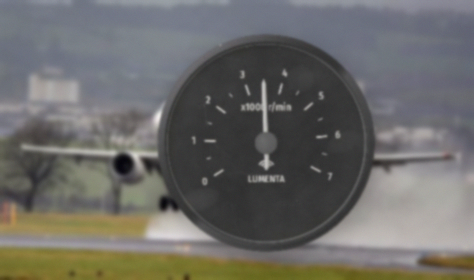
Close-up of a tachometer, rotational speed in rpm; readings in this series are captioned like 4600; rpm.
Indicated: 3500; rpm
